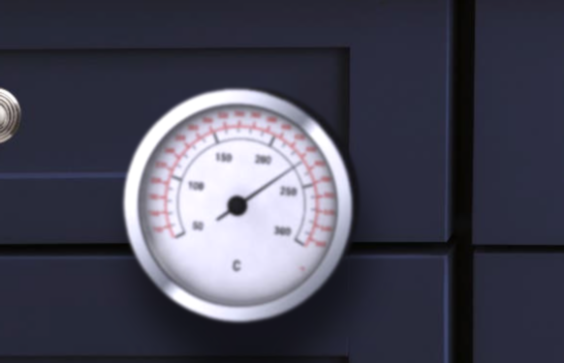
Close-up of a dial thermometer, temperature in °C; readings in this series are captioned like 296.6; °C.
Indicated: 230; °C
